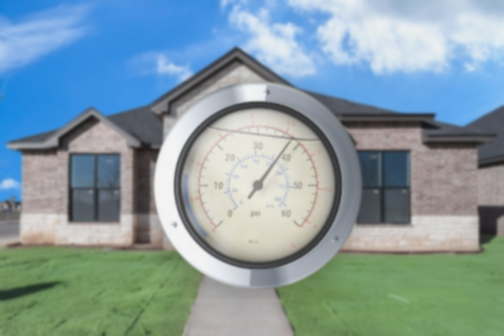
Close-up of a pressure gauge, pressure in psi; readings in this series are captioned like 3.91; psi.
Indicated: 38; psi
